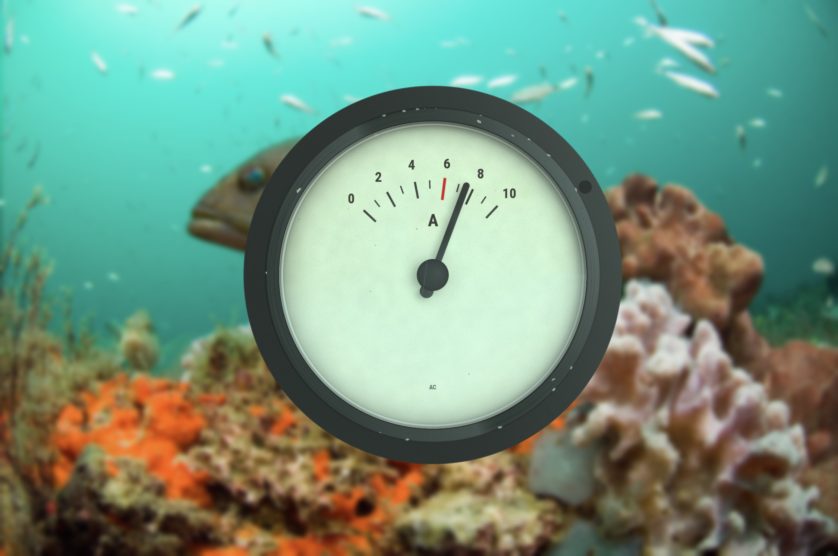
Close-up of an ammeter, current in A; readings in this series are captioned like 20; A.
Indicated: 7.5; A
